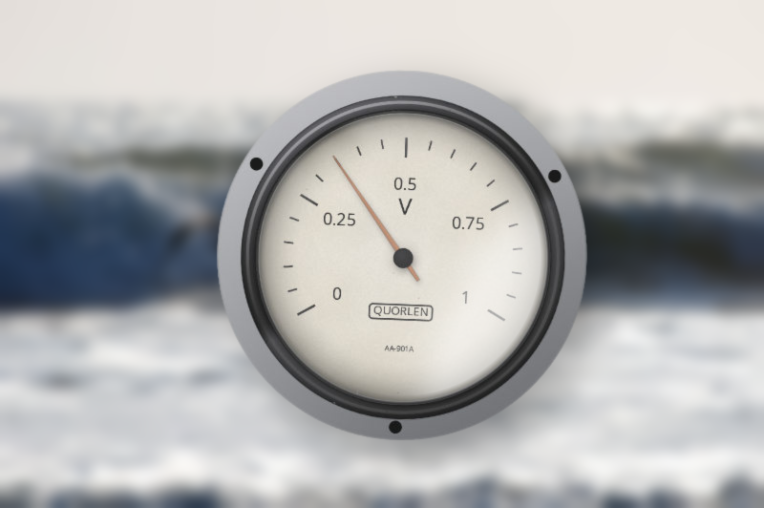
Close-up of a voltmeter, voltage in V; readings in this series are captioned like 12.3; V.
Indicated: 0.35; V
